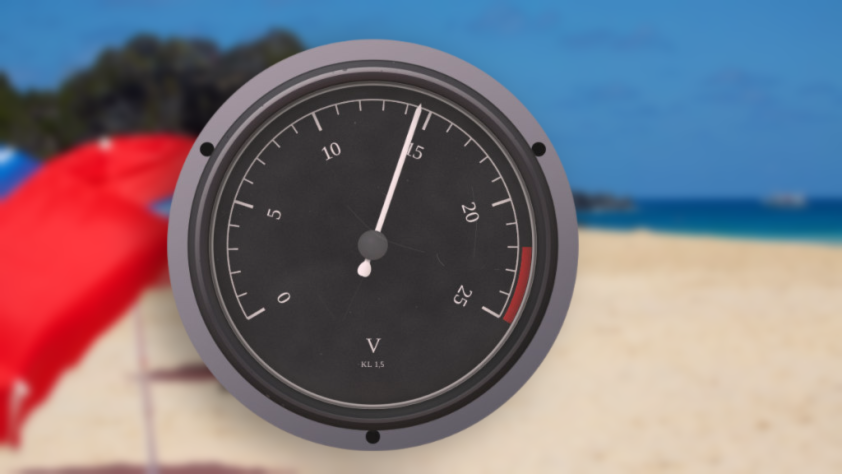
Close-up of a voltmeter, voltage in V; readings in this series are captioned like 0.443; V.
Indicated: 14.5; V
